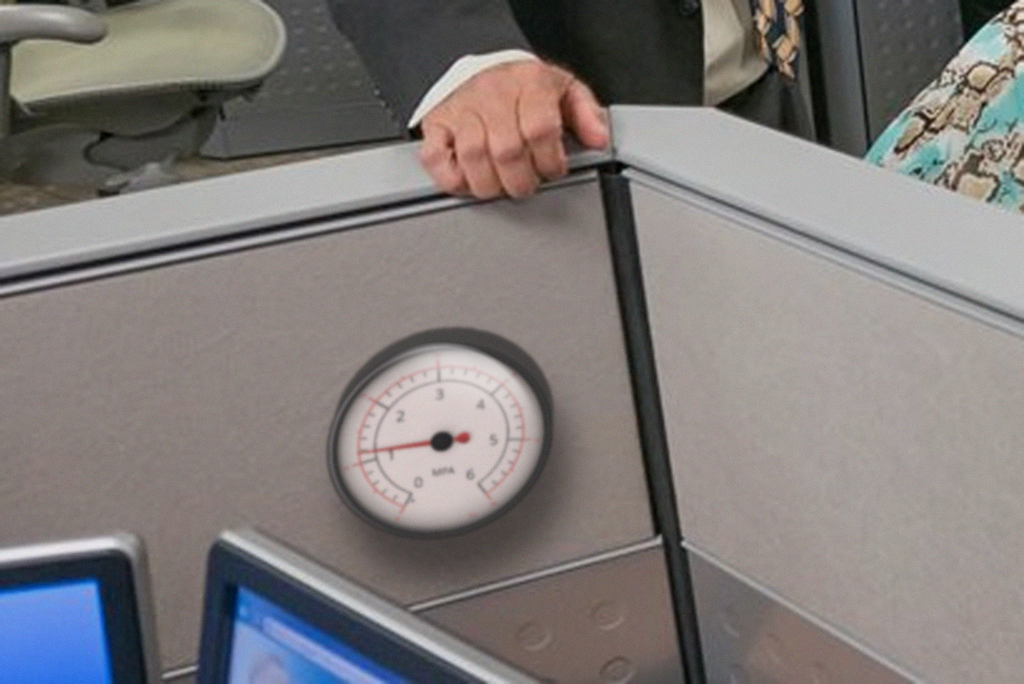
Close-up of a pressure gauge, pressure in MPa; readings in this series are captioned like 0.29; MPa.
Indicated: 1.2; MPa
